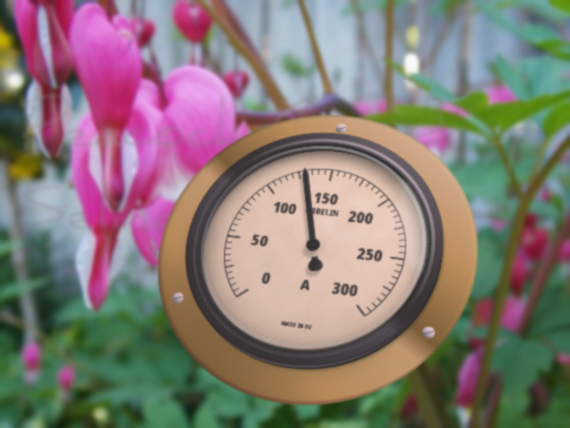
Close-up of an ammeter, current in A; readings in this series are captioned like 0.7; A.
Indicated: 130; A
